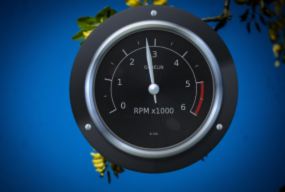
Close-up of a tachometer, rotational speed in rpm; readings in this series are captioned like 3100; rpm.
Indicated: 2750; rpm
